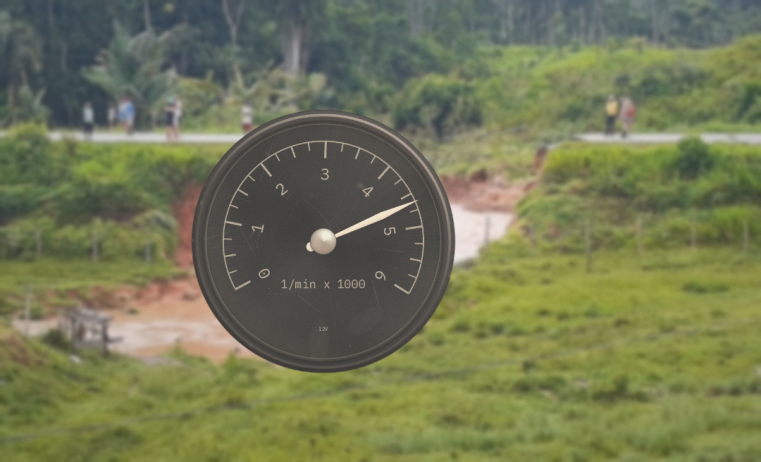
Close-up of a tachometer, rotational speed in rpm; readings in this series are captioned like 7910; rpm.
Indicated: 4625; rpm
